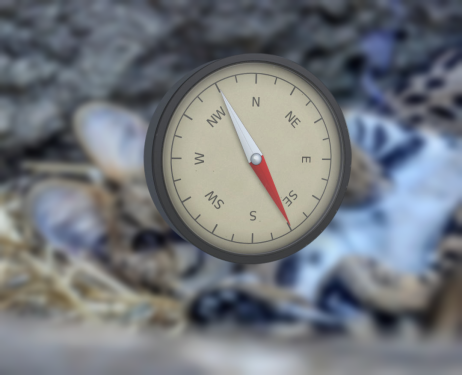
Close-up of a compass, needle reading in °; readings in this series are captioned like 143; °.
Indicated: 150; °
